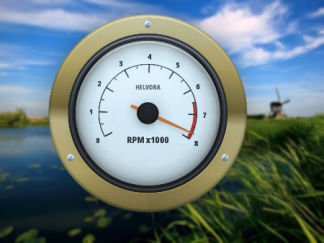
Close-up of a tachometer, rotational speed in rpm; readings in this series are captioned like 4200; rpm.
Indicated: 7750; rpm
